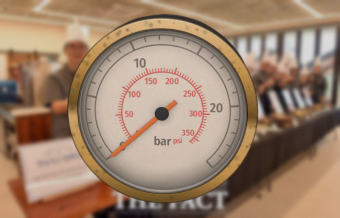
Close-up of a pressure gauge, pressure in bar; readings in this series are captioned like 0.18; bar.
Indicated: 0; bar
